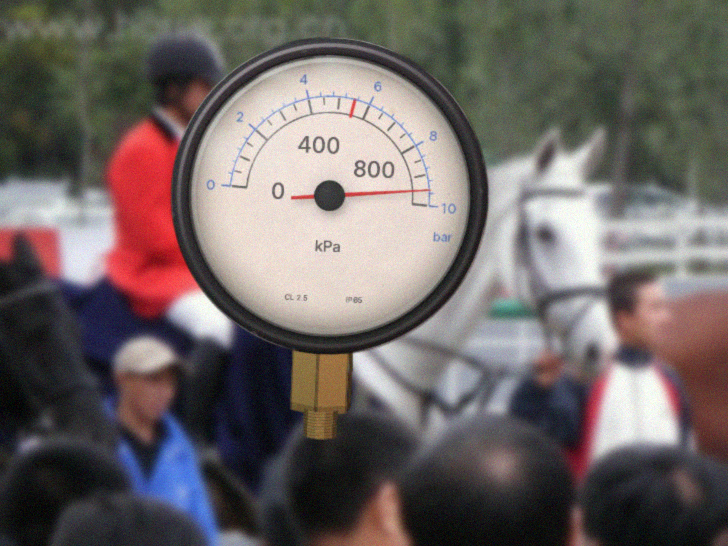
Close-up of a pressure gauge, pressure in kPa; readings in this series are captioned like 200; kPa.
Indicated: 950; kPa
